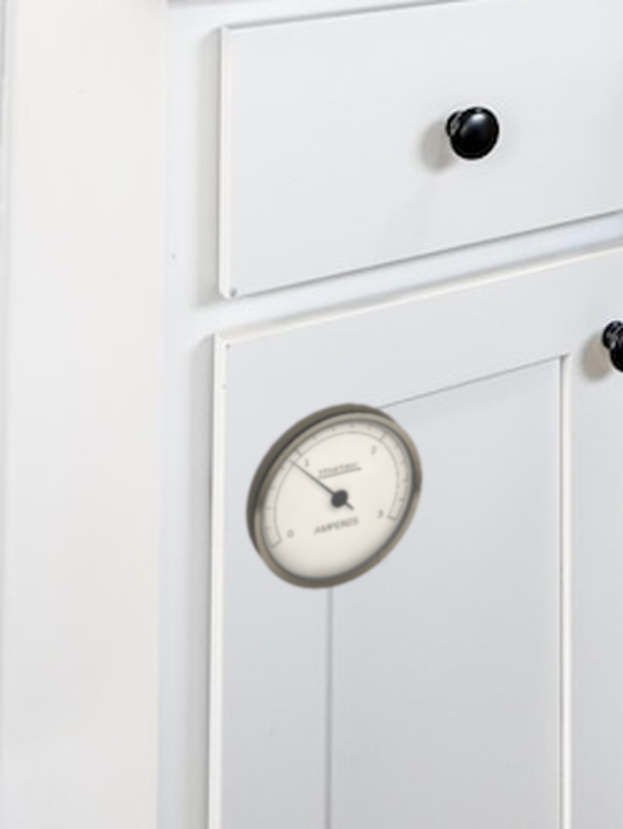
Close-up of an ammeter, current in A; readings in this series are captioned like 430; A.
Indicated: 0.9; A
